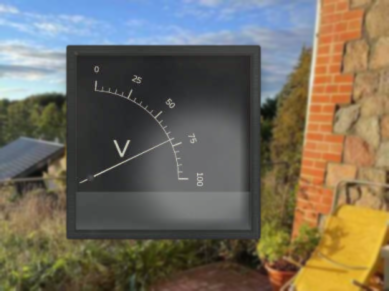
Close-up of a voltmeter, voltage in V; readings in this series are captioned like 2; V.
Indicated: 70; V
